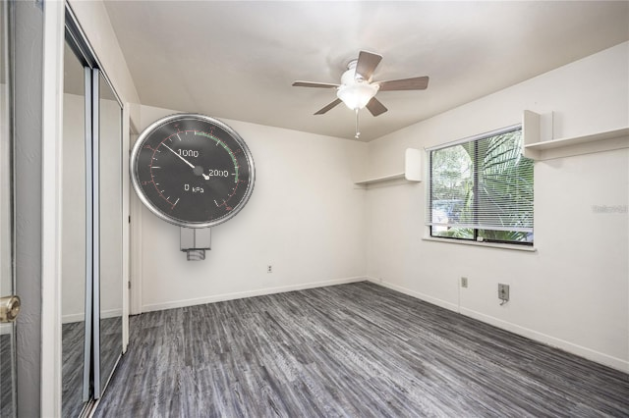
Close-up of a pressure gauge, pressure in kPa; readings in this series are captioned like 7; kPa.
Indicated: 800; kPa
